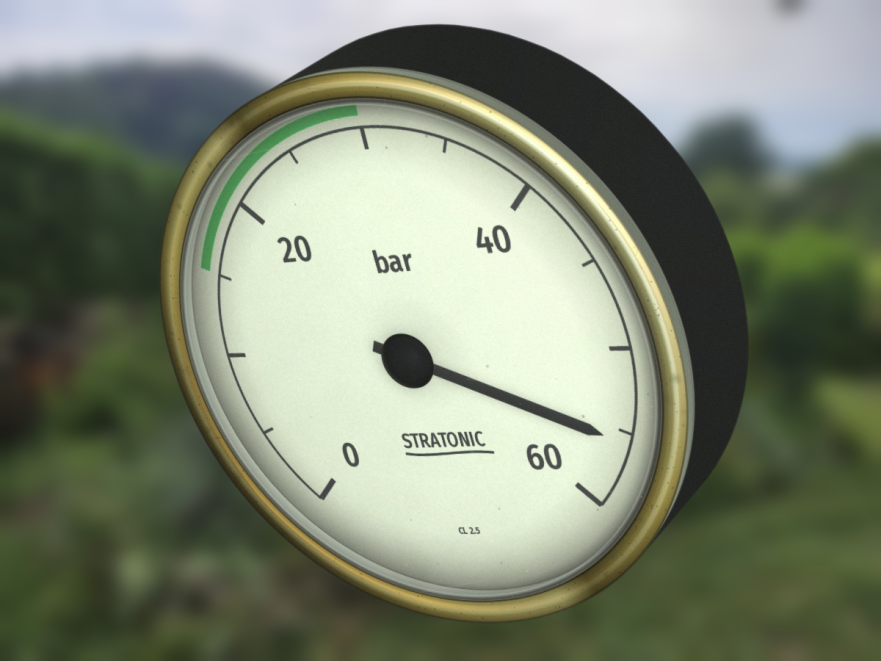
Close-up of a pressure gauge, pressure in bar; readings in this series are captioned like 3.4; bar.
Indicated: 55; bar
